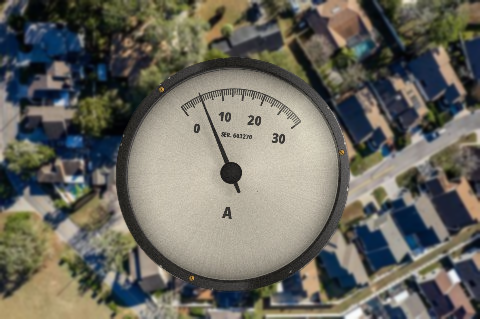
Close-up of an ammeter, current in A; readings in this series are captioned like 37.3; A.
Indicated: 5; A
